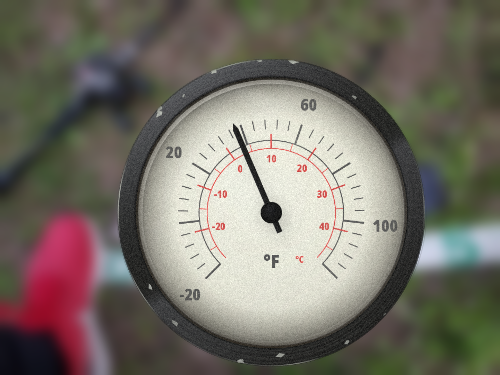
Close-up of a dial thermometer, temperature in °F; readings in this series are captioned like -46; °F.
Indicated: 38; °F
